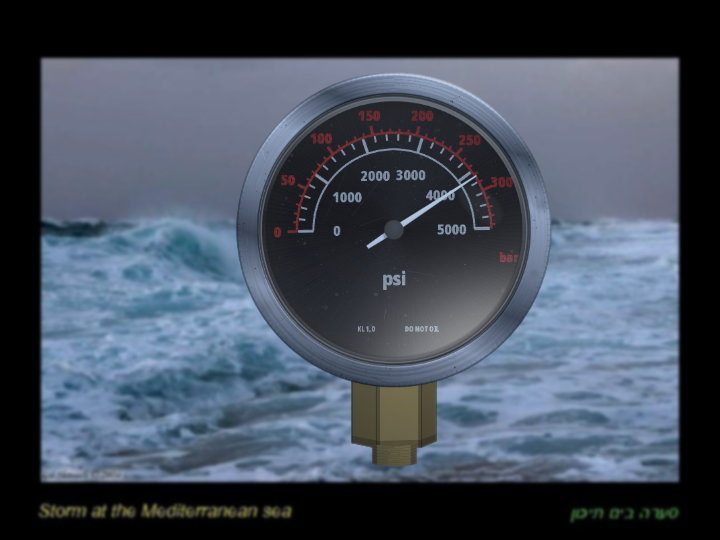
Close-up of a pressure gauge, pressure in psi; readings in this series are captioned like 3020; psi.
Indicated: 4100; psi
